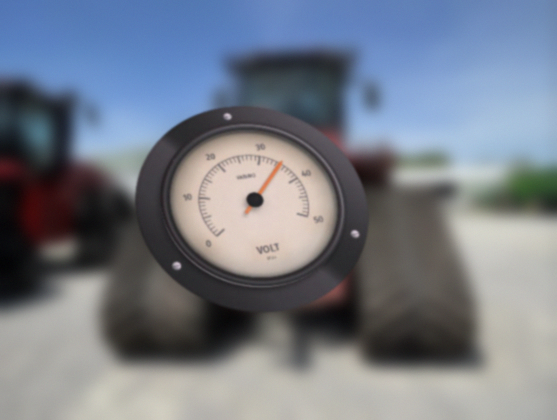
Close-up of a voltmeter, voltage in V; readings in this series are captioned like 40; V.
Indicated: 35; V
